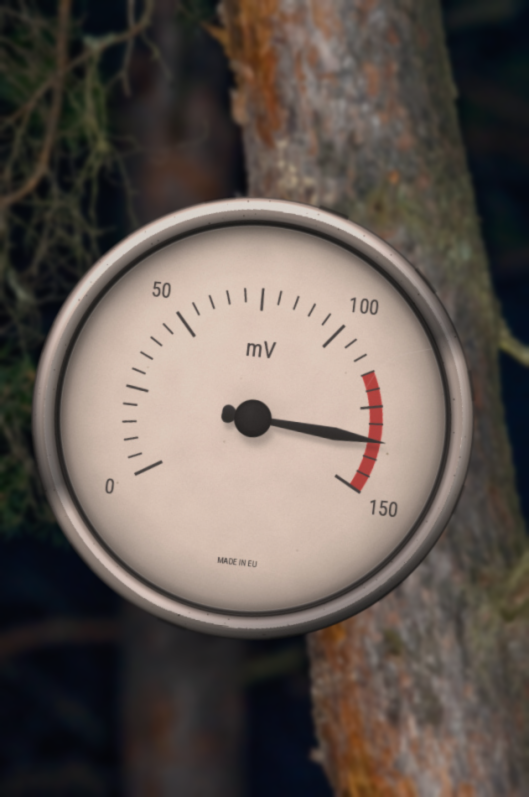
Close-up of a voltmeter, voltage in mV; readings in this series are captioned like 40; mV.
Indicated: 135; mV
